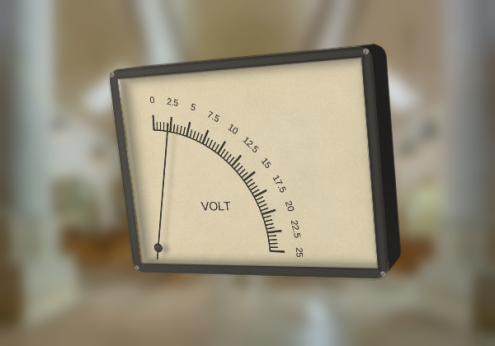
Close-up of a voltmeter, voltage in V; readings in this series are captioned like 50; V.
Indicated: 2.5; V
